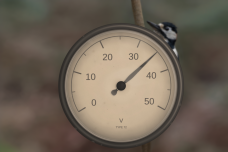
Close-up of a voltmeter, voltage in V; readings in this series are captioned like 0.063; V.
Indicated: 35; V
